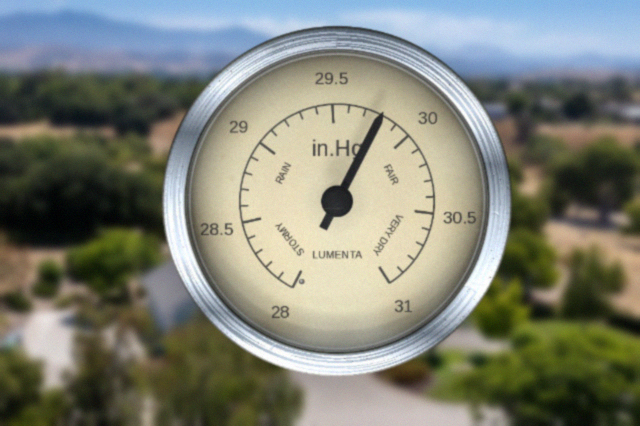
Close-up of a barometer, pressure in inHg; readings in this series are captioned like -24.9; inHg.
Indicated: 29.8; inHg
